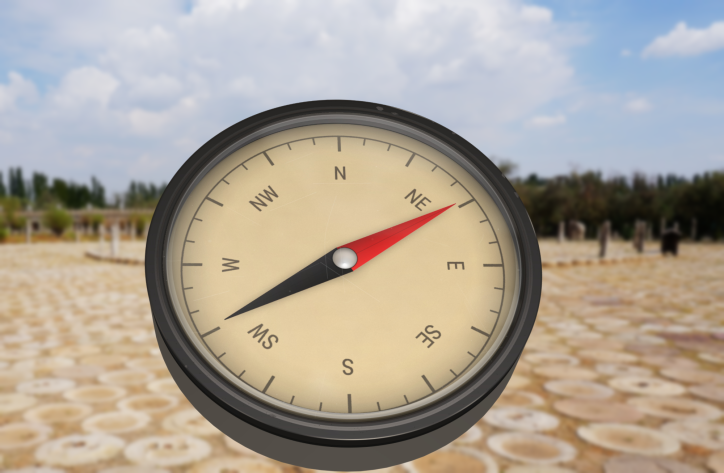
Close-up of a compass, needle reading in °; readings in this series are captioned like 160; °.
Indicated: 60; °
